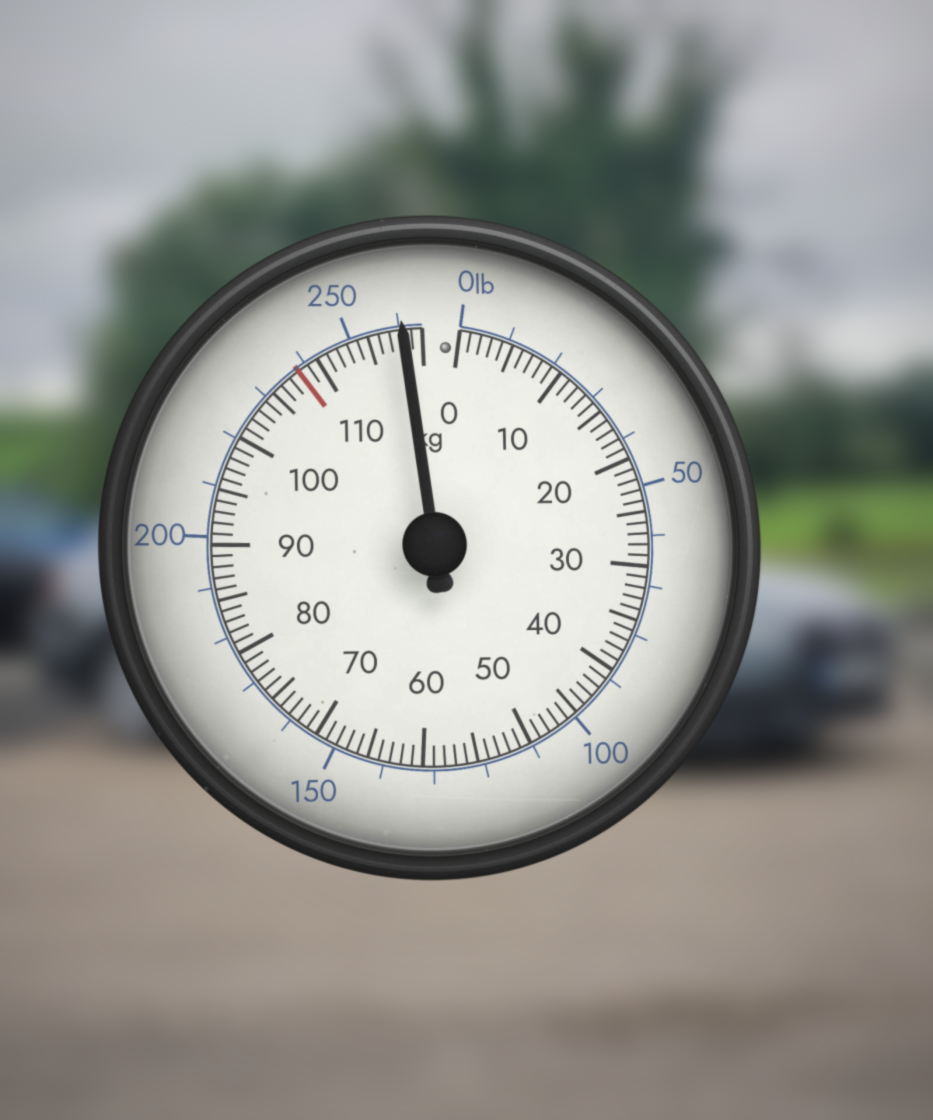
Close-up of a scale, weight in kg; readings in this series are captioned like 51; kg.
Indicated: 118; kg
